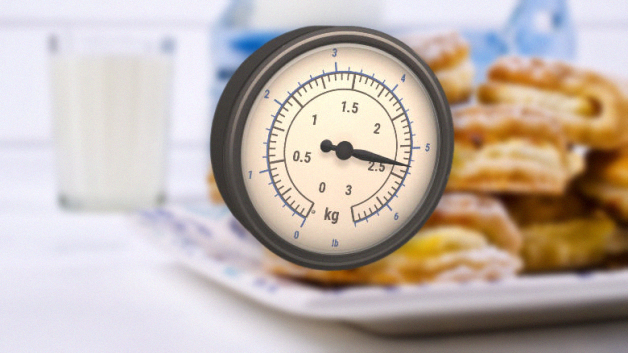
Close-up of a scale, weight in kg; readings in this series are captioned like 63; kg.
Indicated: 2.4; kg
